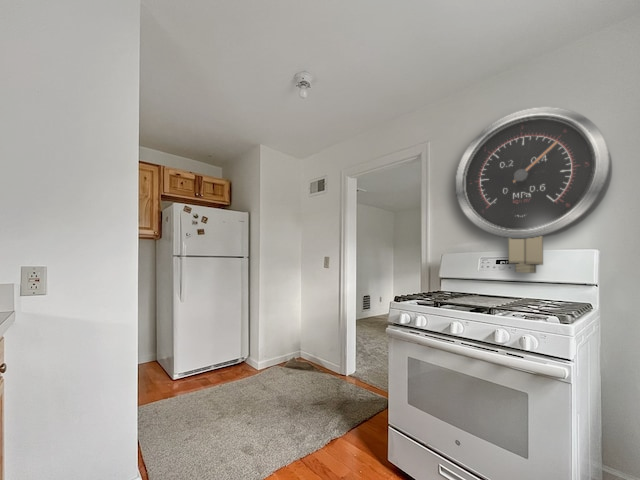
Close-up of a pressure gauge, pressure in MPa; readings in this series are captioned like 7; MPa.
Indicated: 0.4; MPa
